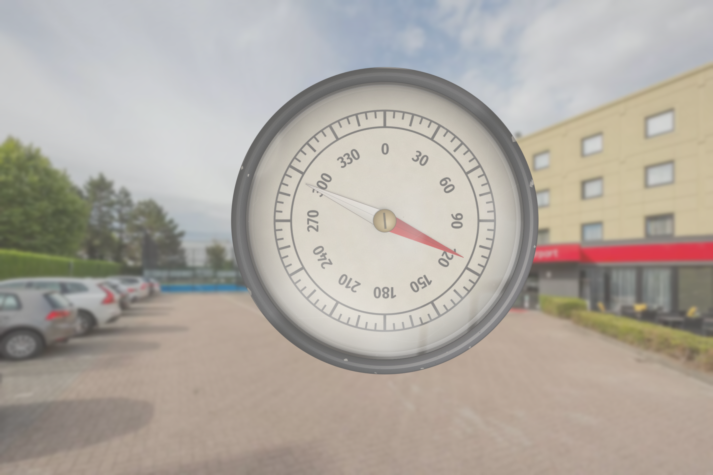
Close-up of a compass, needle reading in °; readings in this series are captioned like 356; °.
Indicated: 115; °
